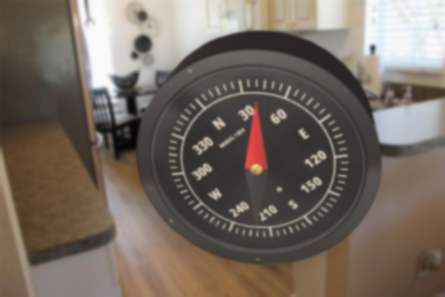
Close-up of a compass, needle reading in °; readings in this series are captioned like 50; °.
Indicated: 40; °
